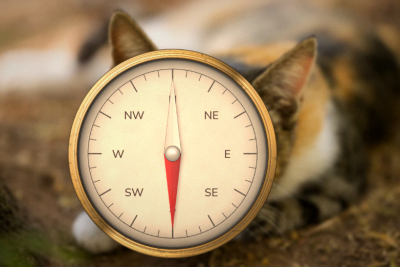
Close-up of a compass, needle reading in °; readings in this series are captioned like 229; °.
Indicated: 180; °
